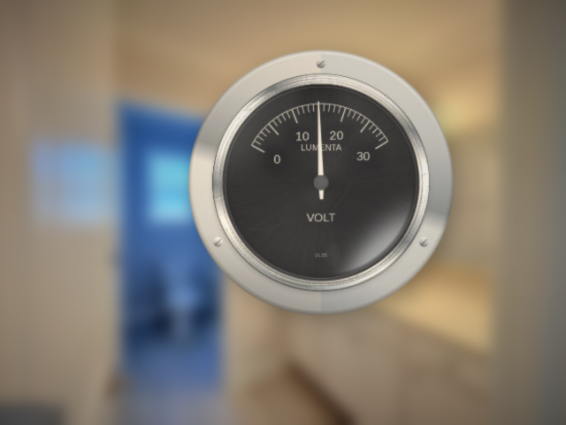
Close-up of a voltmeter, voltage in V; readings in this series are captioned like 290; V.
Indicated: 15; V
